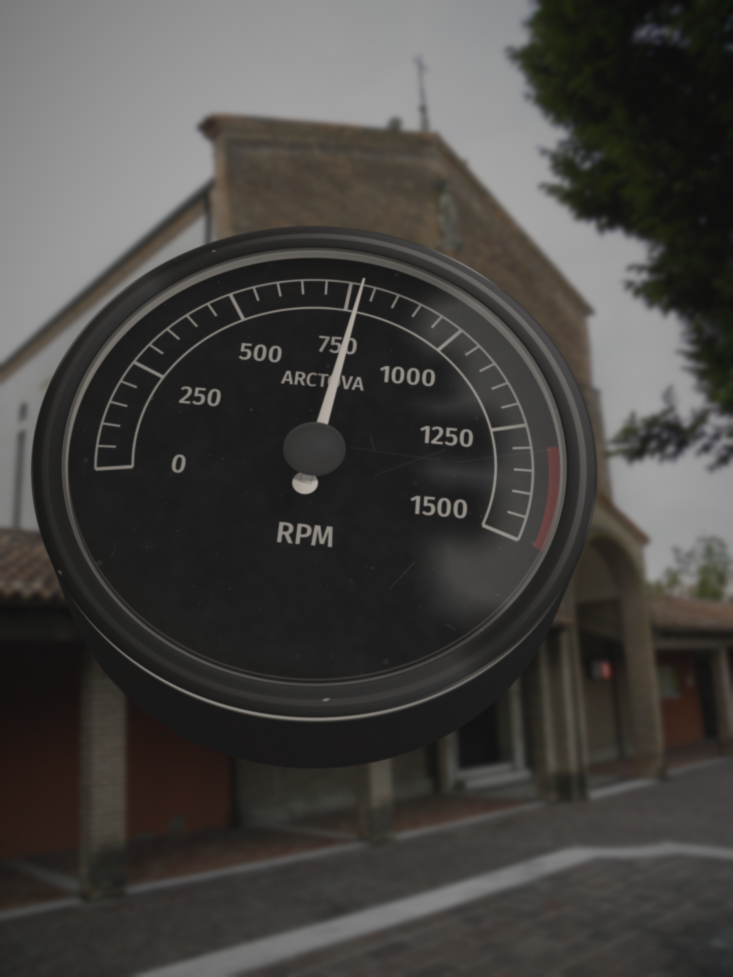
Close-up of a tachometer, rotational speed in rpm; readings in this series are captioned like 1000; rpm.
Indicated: 775; rpm
